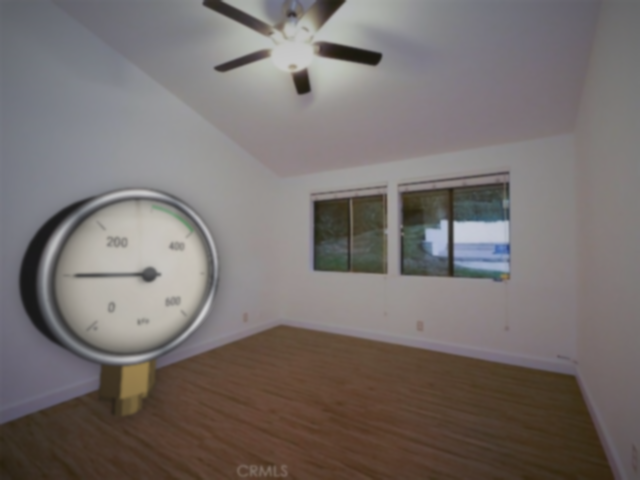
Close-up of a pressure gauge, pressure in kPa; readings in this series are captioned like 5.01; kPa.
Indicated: 100; kPa
